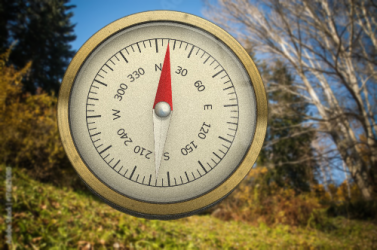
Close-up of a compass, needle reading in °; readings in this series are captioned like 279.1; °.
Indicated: 10; °
